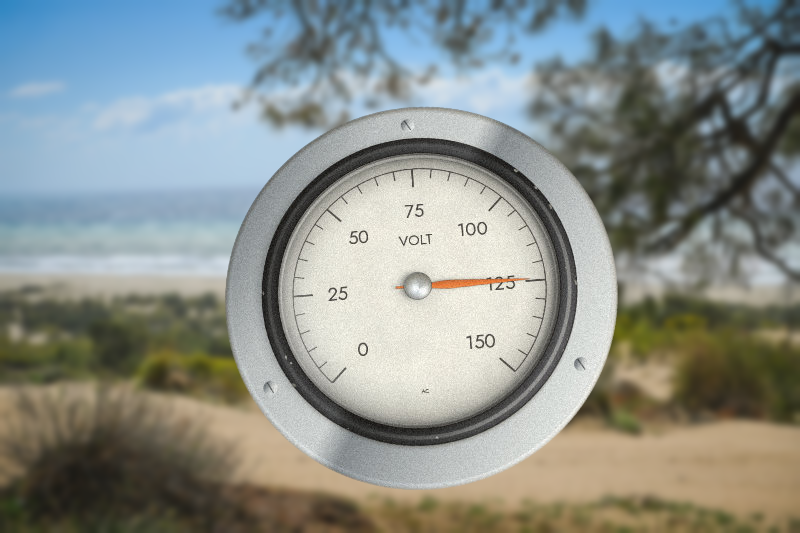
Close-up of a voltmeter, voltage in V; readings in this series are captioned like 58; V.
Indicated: 125; V
